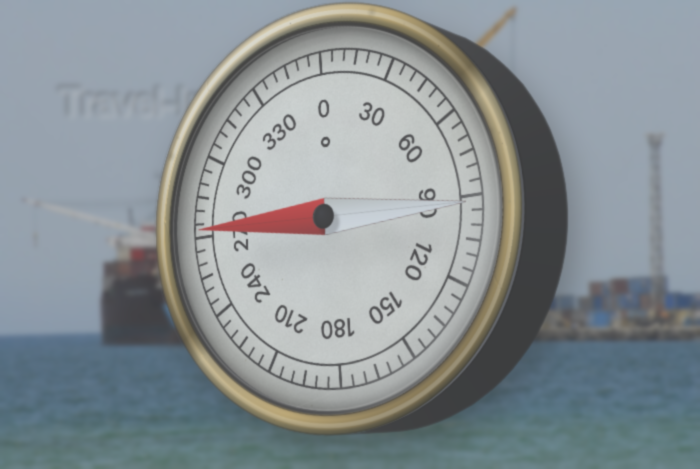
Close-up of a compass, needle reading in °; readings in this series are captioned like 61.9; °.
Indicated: 272.5; °
